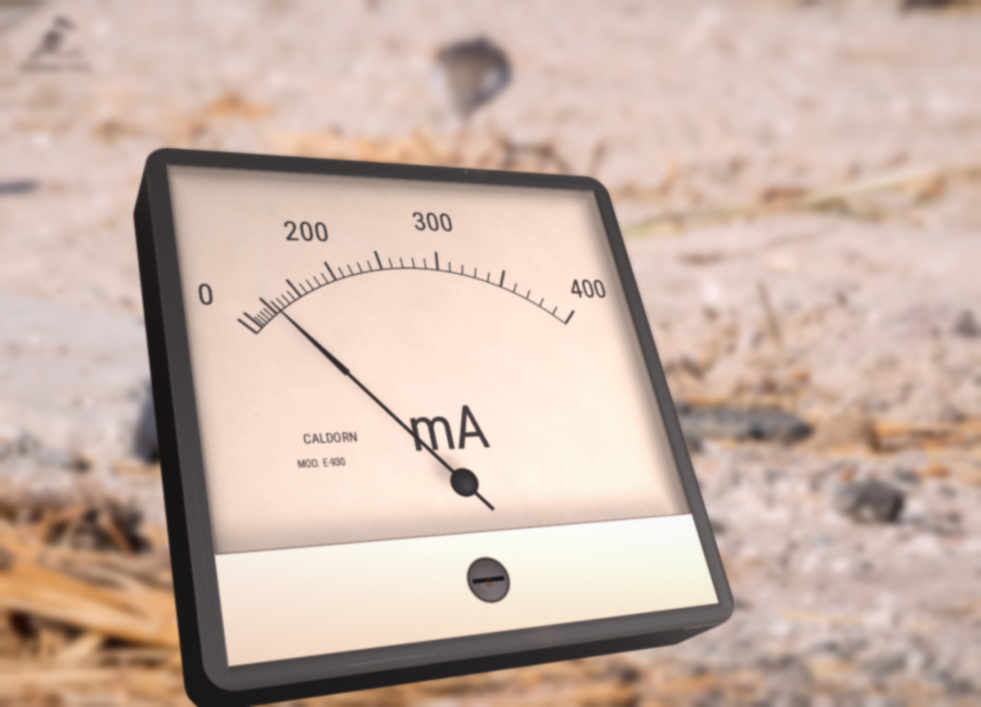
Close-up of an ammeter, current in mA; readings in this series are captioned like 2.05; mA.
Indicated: 100; mA
